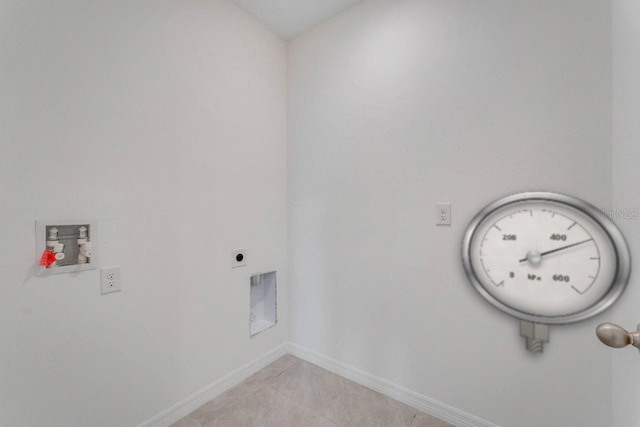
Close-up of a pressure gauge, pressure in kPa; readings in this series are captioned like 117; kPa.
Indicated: 450; kPa
